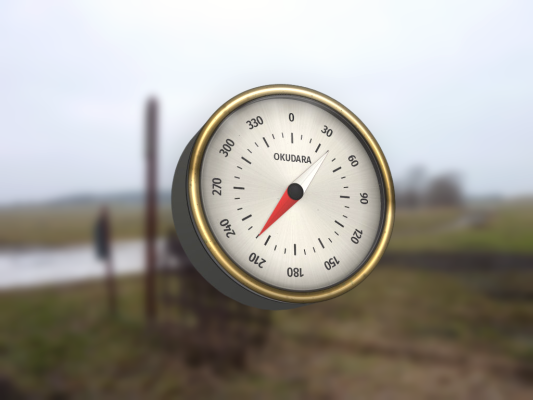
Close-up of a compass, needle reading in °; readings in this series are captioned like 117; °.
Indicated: 220; °
